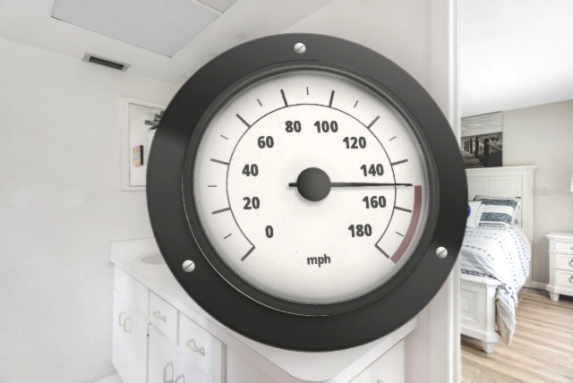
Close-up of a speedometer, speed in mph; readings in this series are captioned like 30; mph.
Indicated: 150; mph
